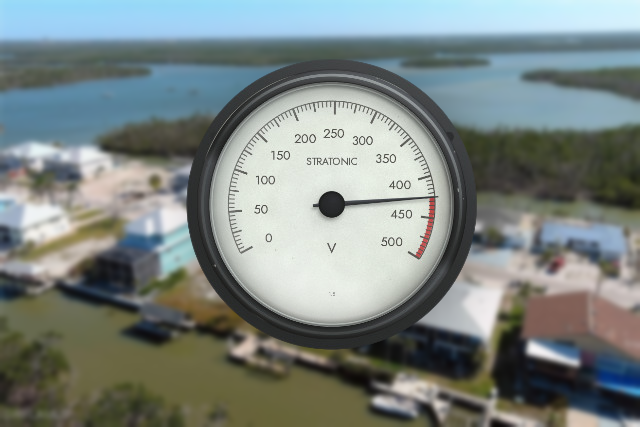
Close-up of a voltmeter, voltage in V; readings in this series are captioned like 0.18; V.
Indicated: 425; V
